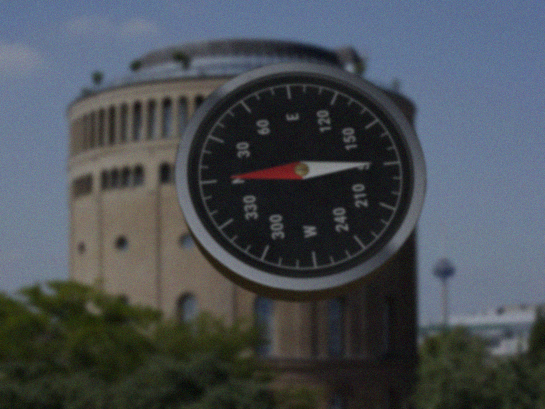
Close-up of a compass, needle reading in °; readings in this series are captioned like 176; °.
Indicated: 0; °
